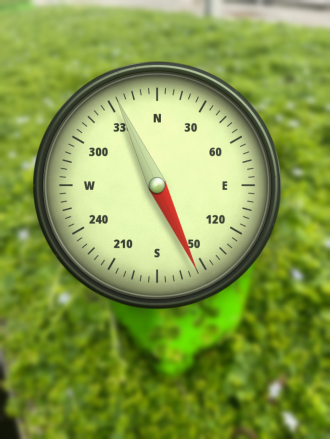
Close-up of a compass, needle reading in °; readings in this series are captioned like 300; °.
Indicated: 155; °
